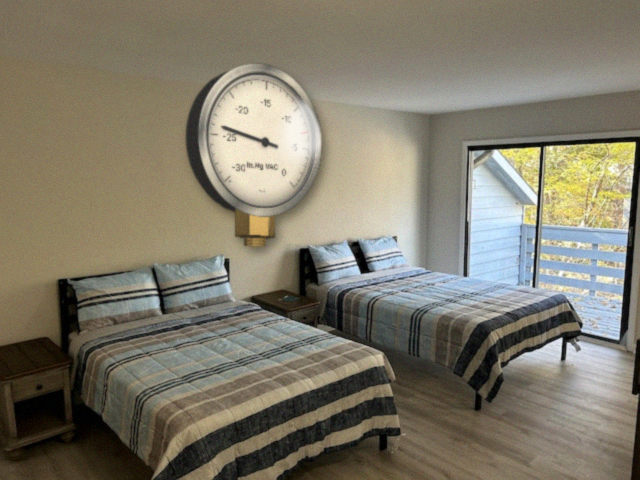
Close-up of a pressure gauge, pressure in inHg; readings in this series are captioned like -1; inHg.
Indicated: -24; inHg
